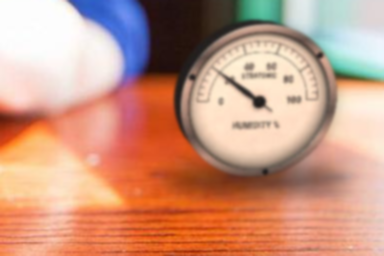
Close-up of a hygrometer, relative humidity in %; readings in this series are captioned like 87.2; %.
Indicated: 20; %
